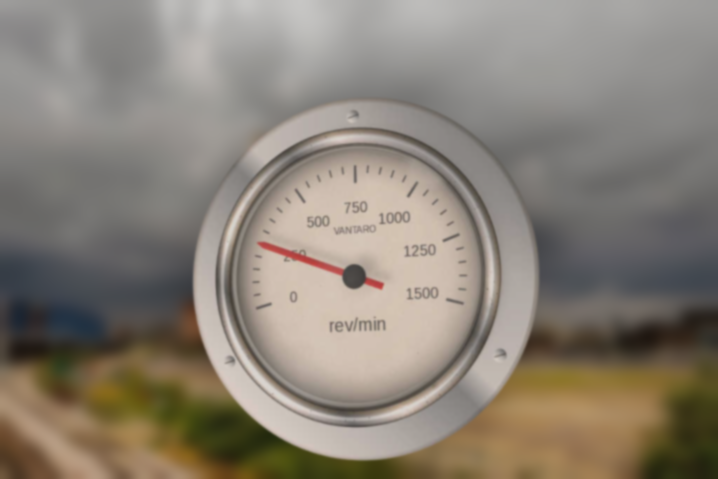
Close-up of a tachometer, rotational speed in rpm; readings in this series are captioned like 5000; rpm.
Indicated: 250; rpm
